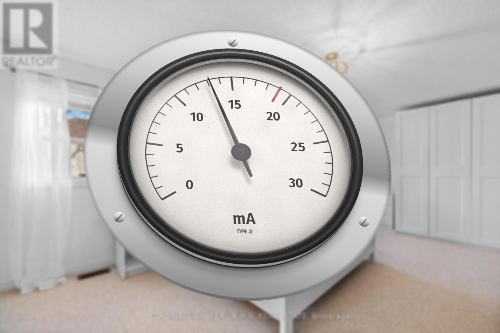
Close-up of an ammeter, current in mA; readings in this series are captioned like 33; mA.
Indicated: 13; mA
